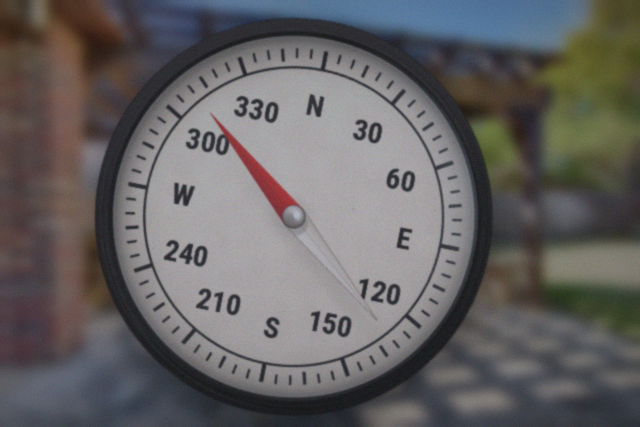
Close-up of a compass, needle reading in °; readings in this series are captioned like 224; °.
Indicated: 310; °
